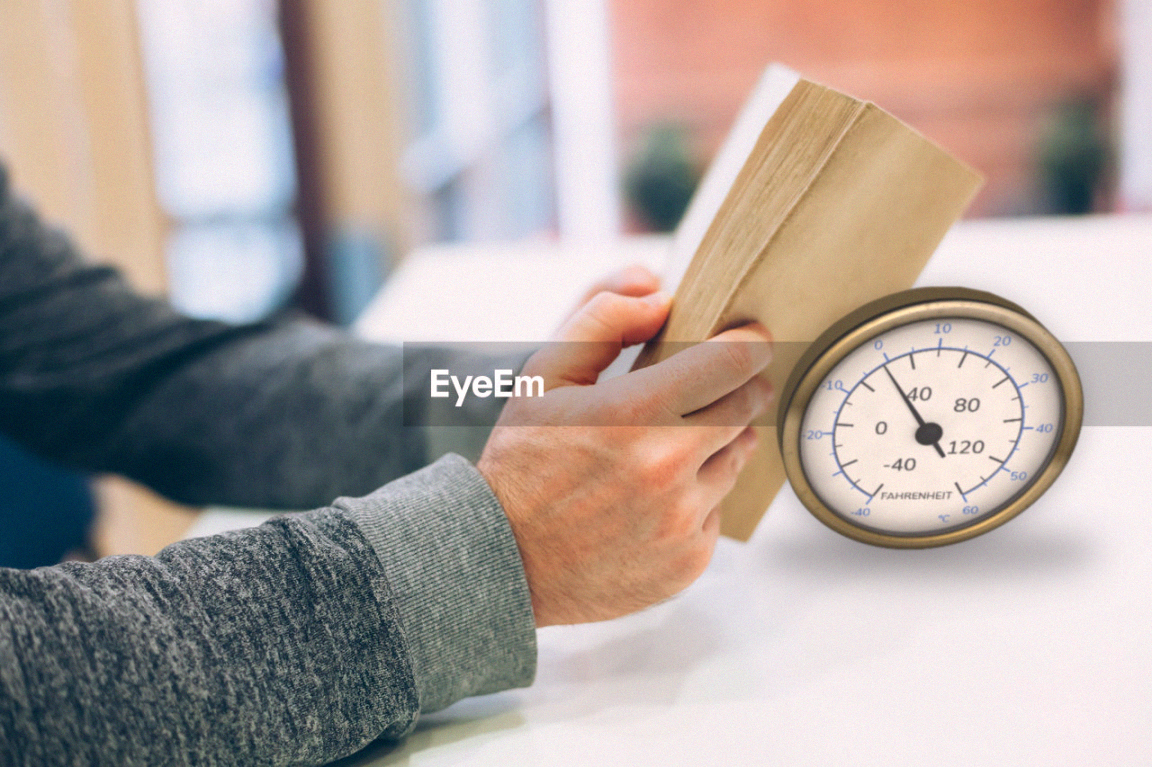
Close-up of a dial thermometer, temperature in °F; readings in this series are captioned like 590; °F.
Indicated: 30; °F
